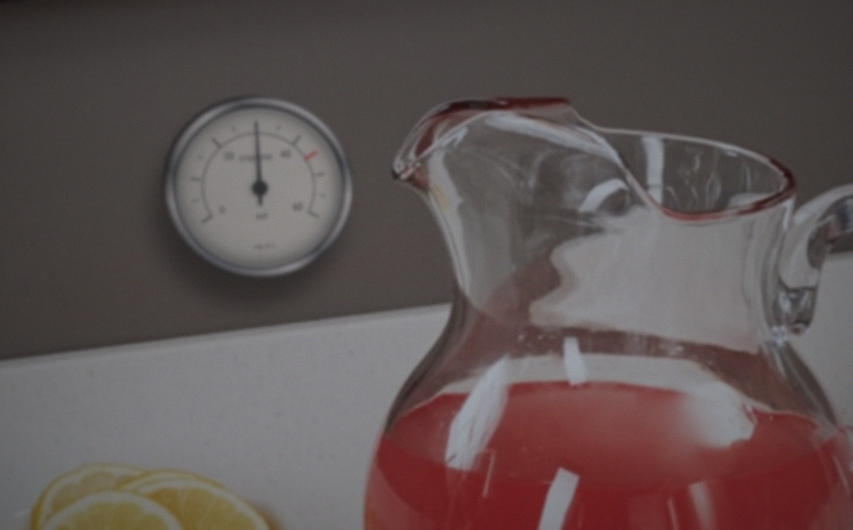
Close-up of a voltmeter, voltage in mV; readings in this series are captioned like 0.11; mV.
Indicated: 30; mV
